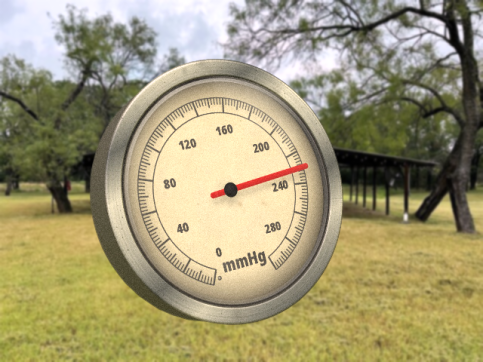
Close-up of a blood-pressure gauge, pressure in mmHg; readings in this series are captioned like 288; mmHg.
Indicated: 230; mmHg
